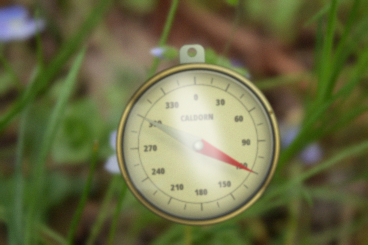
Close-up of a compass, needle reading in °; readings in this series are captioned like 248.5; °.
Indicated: 120; °
